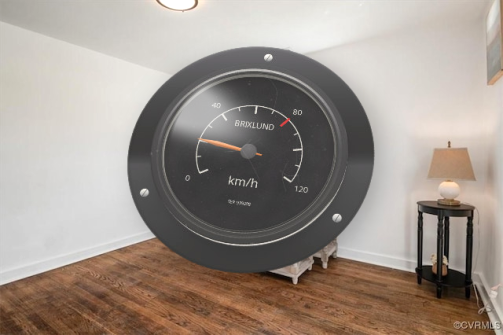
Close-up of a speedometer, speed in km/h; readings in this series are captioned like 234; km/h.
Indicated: 20; km/h
